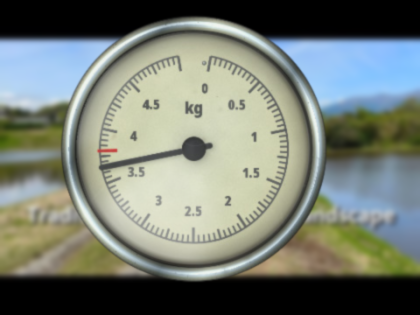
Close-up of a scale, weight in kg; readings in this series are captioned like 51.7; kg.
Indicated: 3.65; kg
